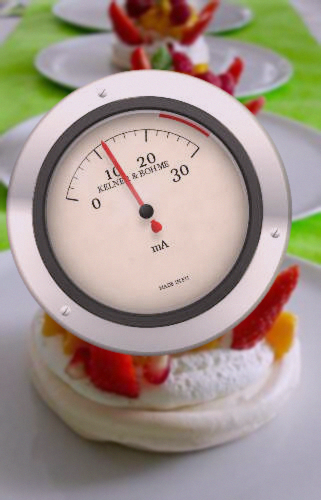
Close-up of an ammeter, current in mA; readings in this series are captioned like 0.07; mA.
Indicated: 12; mA
